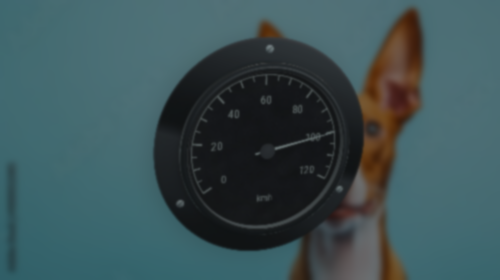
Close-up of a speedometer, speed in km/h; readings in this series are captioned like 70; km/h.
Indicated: 100; km/h
